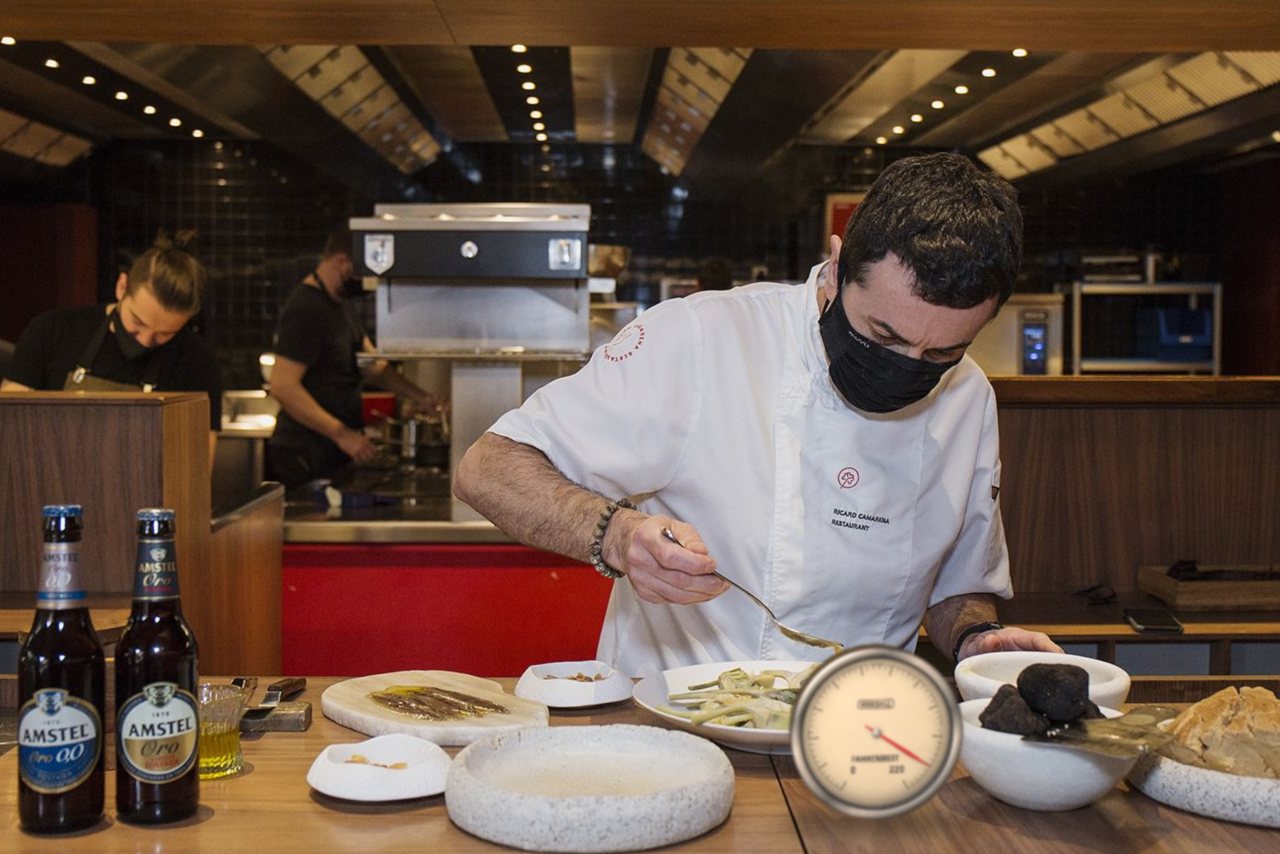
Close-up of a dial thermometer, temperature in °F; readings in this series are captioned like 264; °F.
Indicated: 200; °F
